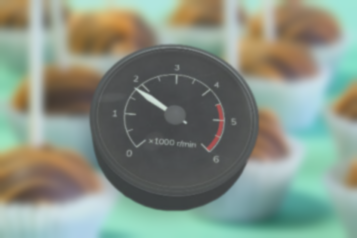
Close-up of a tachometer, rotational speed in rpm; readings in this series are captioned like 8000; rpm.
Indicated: 1750; rpm
